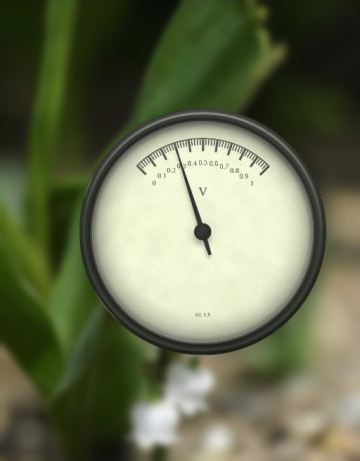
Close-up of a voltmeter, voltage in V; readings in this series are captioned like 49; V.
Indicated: 0.3; V
